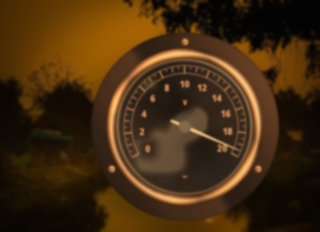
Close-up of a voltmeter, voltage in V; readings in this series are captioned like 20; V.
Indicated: 19.5; V
